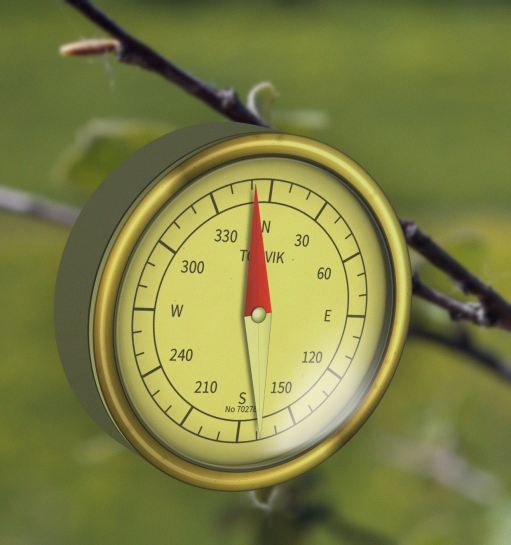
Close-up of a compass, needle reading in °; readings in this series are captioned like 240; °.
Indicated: 350; °
